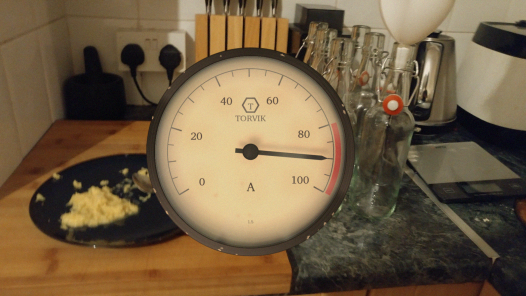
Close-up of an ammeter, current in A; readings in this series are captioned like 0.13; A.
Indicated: 90; A
